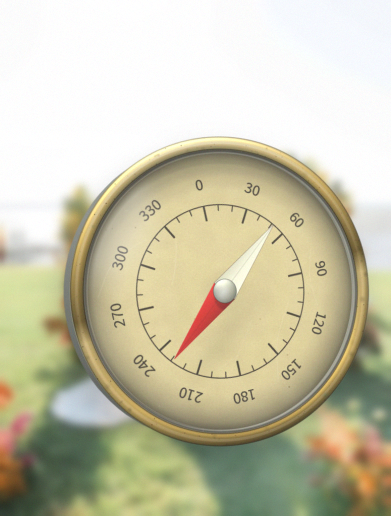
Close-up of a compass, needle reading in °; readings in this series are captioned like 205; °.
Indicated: 230; °
